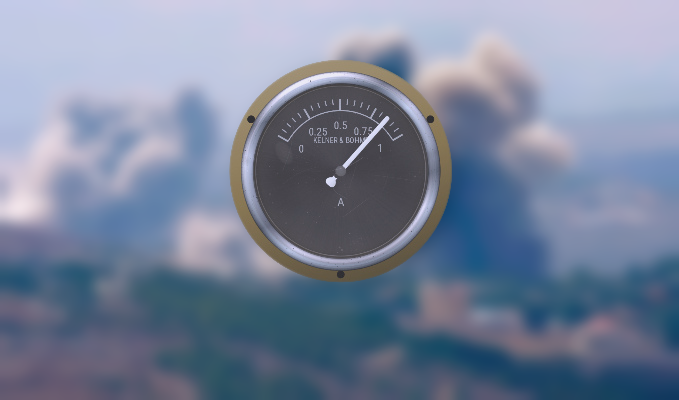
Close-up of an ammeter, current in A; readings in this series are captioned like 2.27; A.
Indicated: 0.85; A
